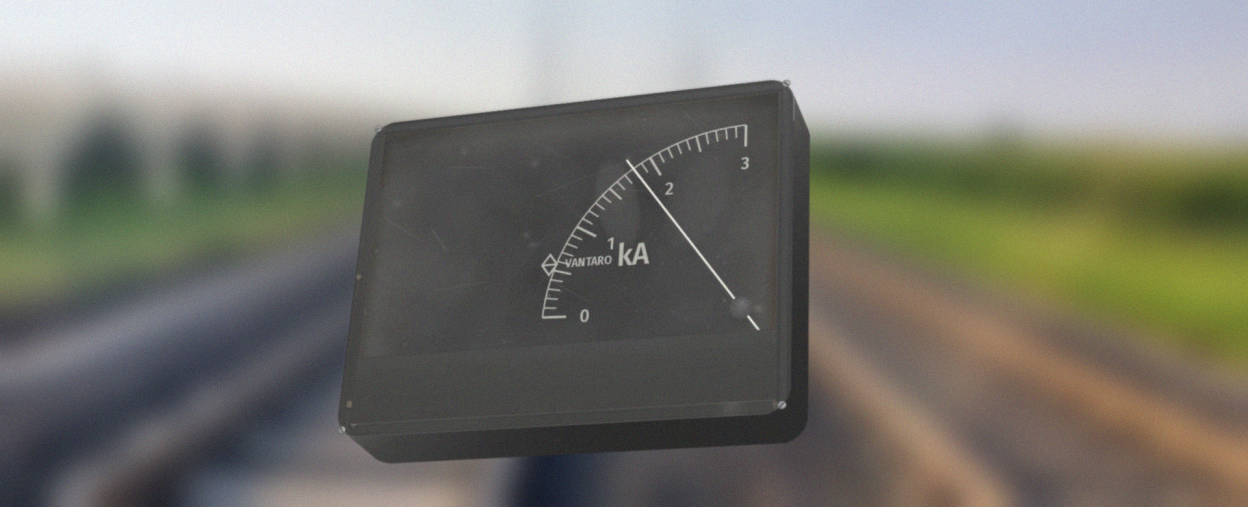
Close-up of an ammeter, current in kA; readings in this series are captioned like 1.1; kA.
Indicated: 1.8; kA
